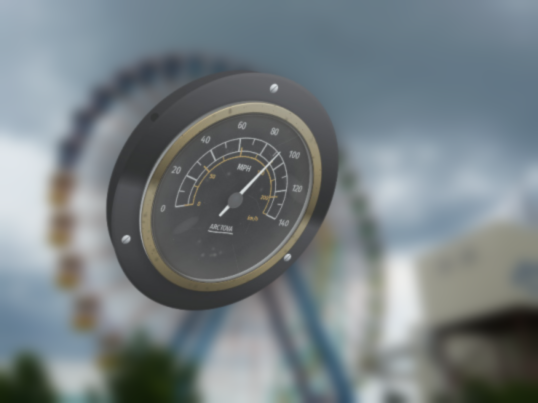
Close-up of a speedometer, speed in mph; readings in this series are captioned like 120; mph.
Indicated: 90; mph
